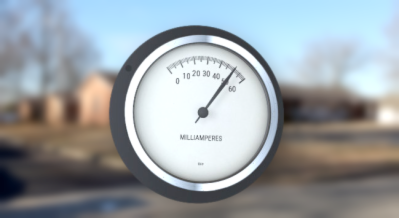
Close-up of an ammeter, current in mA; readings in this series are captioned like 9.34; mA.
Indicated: 50; mA
